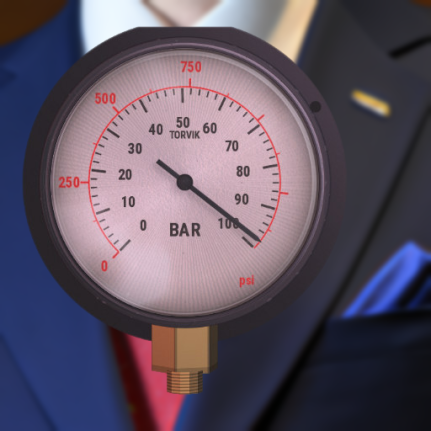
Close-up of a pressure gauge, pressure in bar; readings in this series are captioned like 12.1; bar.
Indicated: 98; bar
